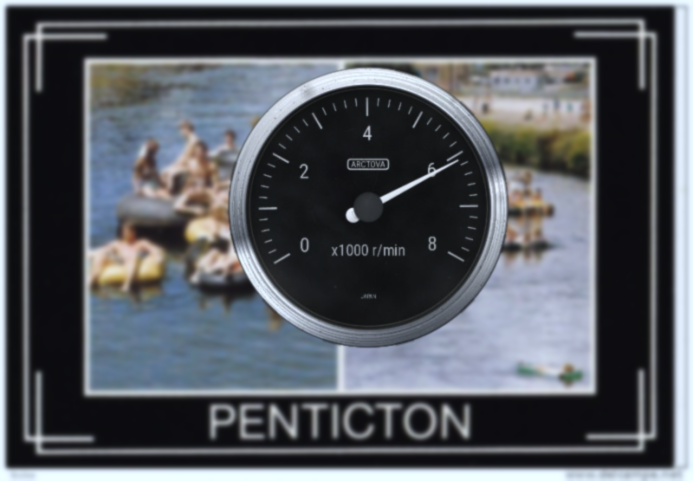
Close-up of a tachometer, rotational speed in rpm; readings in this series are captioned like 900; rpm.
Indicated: 6100; rpm
